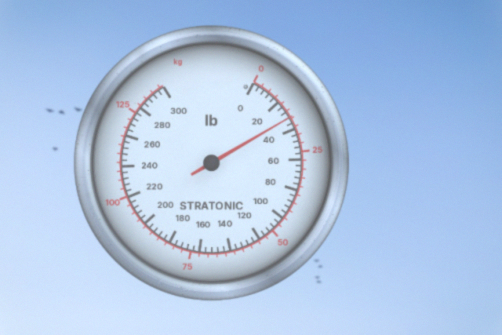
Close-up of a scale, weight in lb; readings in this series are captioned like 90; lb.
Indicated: 32; lb
